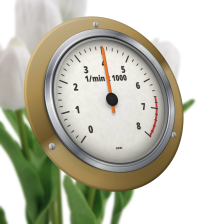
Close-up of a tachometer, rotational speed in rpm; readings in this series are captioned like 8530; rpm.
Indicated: 4000; rpm
